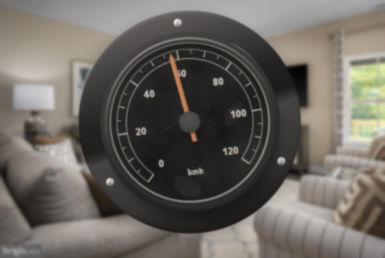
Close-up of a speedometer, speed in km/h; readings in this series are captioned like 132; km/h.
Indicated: 57.5; km/h
